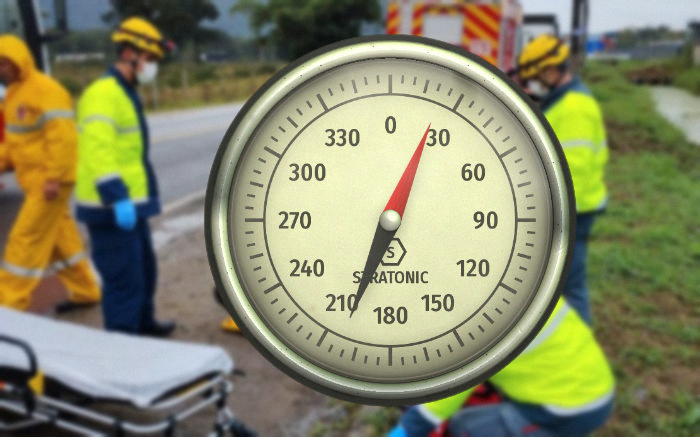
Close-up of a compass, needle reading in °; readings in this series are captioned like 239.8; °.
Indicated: 22.5; °
